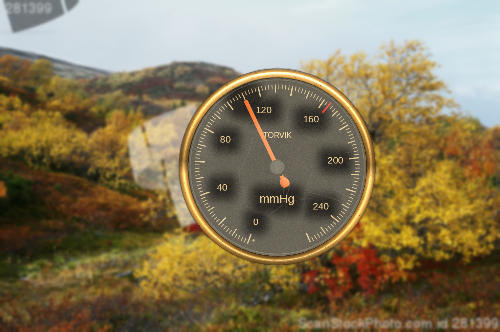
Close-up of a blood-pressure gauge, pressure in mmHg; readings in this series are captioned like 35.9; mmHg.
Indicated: 110; mmHg
